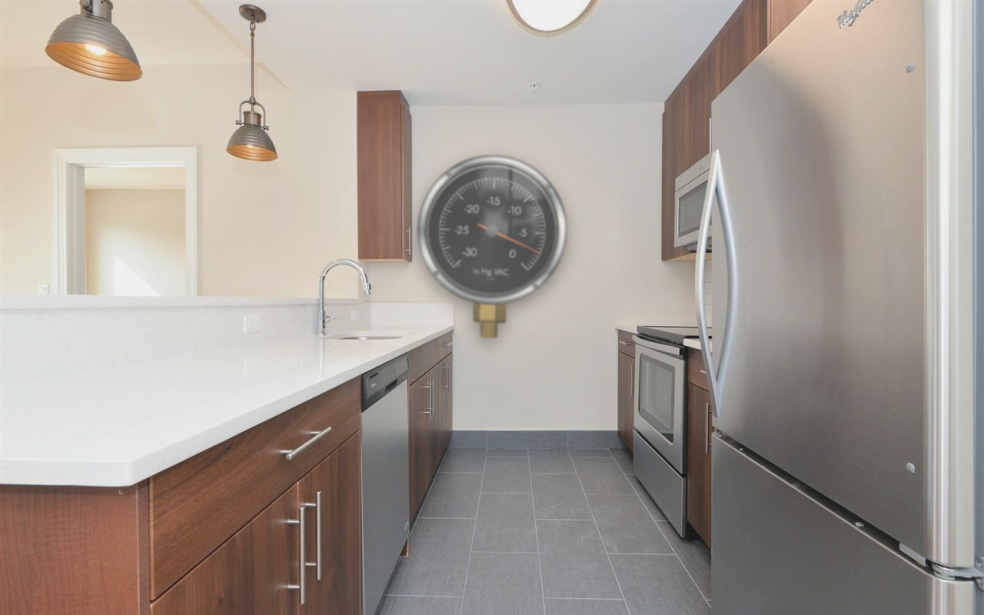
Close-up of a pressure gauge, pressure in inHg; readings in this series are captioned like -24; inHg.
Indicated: -2.5; inHg
